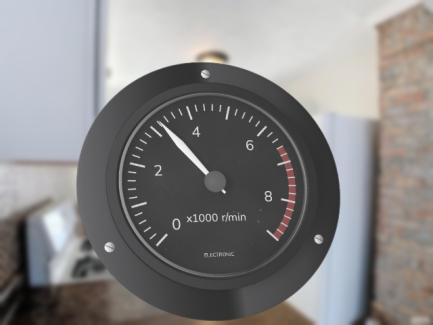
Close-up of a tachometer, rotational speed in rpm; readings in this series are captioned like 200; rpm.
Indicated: 3200; rpm
